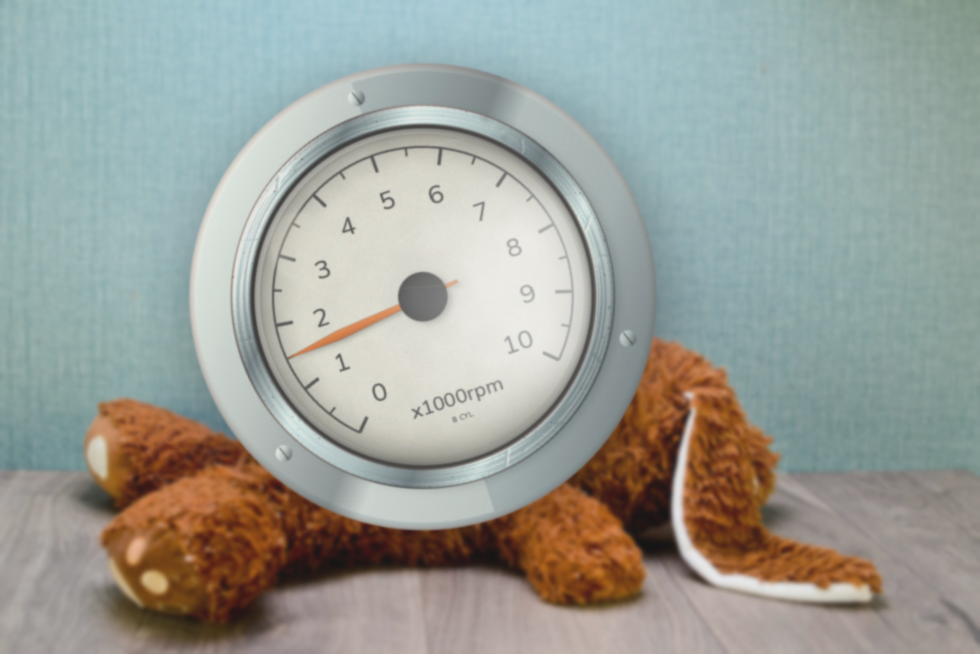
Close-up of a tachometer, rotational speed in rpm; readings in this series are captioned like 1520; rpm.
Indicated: 1500; rpm
